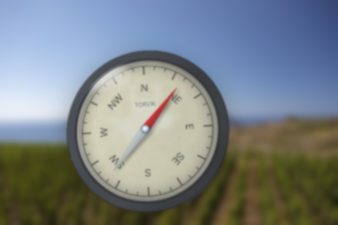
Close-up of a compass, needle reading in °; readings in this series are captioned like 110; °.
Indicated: 40; °
